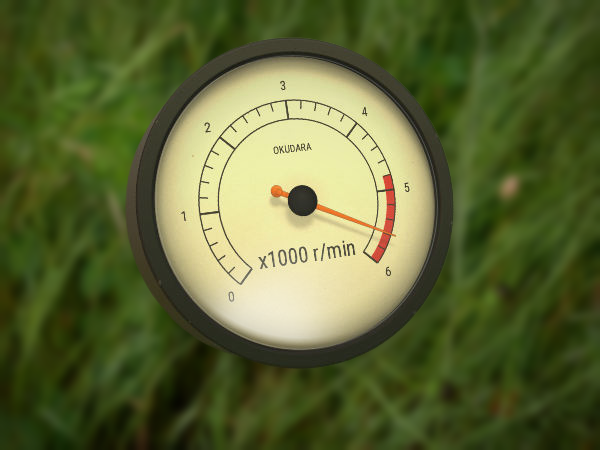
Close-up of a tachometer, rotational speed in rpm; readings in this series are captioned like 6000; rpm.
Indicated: 5600; rpm
